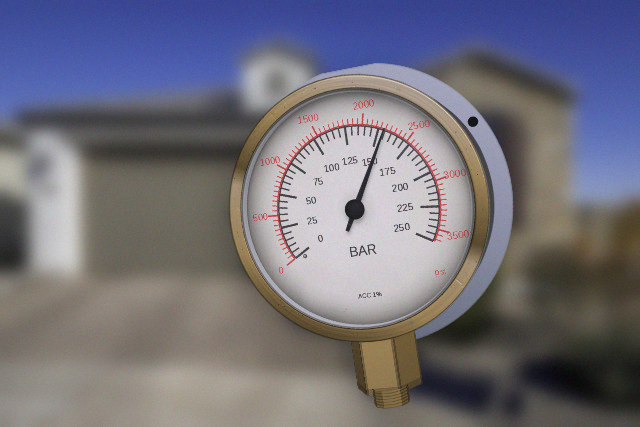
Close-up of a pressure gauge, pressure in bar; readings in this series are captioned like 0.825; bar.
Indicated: 155; bar
